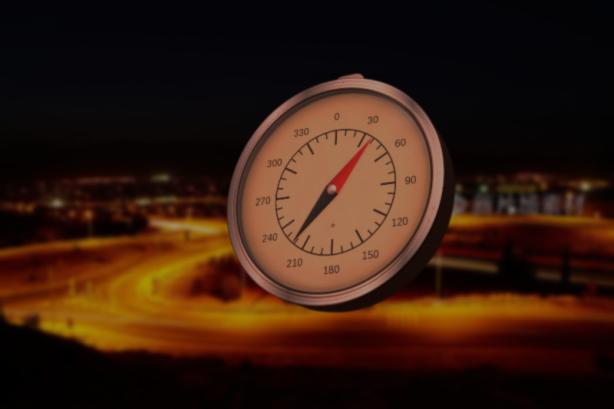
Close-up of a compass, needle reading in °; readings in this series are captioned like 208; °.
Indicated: 40; °
